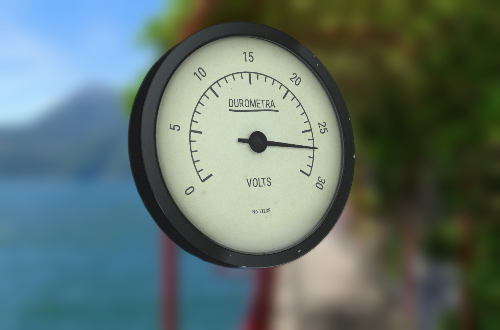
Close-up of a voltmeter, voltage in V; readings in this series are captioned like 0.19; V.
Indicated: 27; V
